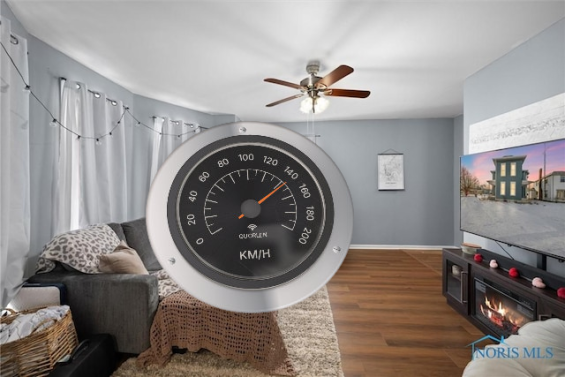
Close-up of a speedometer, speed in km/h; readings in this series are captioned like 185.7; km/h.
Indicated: 145; km/h
